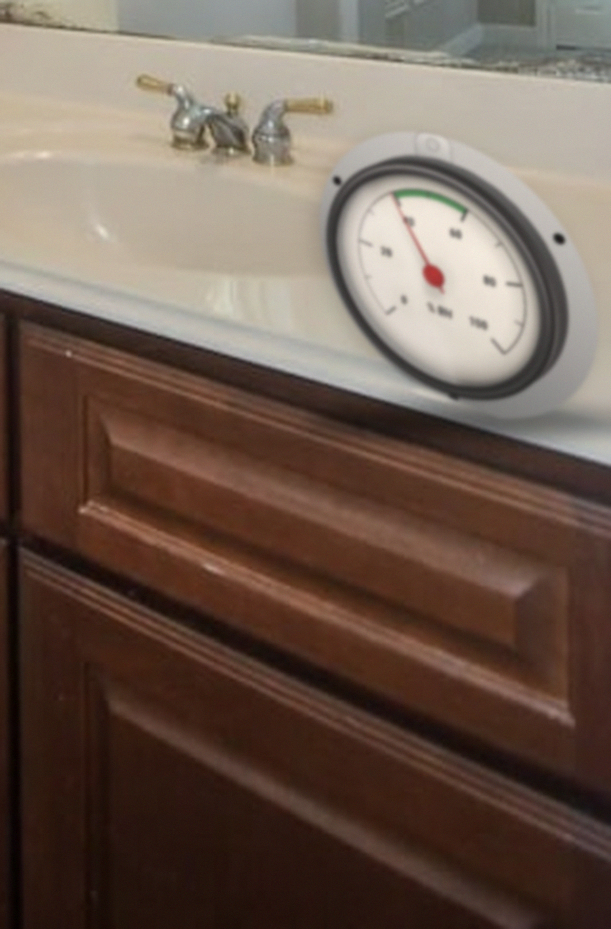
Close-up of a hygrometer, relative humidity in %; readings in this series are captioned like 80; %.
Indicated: 40; %
